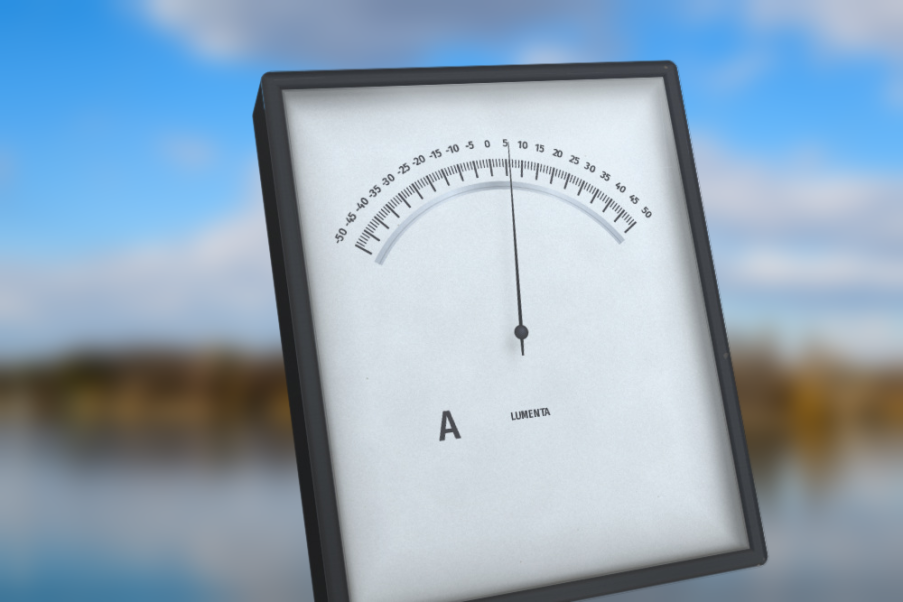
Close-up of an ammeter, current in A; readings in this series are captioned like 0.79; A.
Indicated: 5; A
